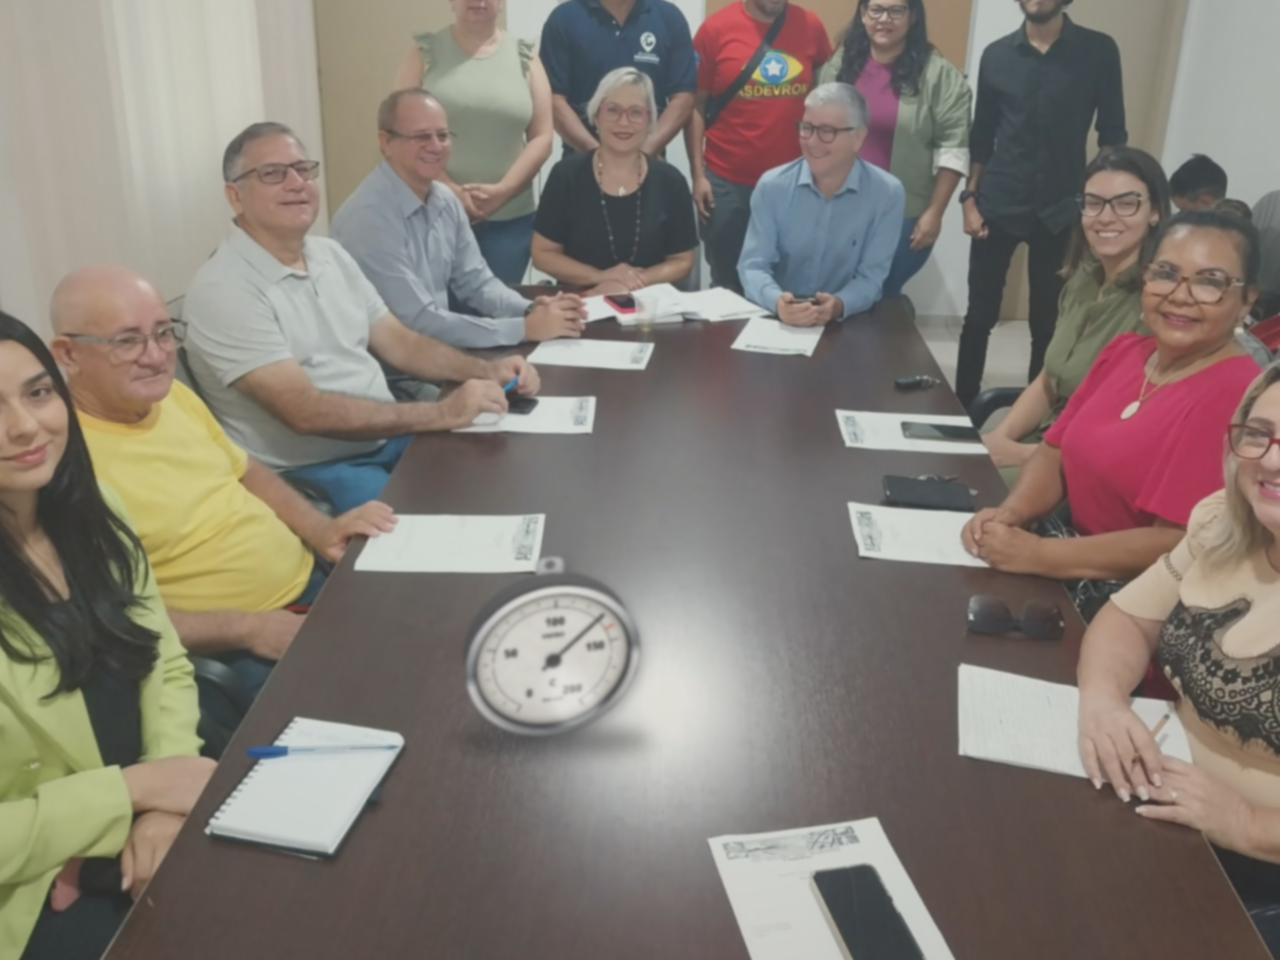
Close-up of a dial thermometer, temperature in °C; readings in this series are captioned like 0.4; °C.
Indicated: 130; °C
